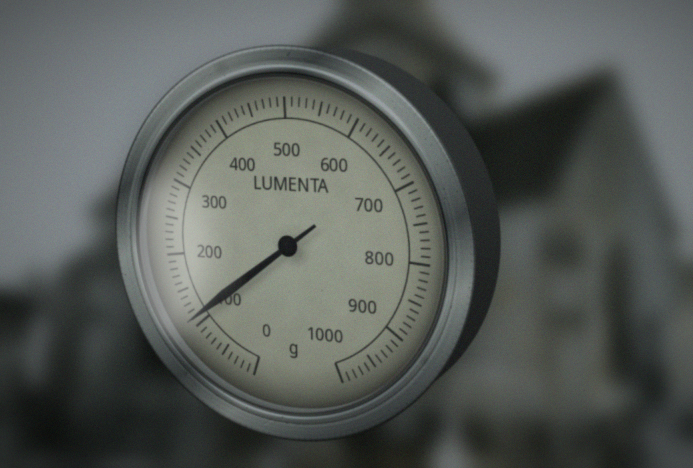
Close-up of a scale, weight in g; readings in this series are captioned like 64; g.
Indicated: 110; g
